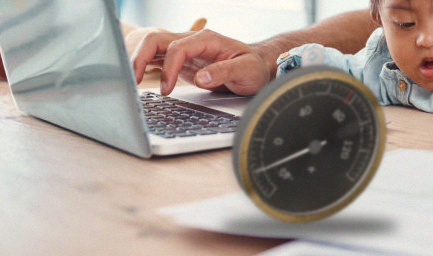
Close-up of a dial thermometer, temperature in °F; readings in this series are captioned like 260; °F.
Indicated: -20; °F
